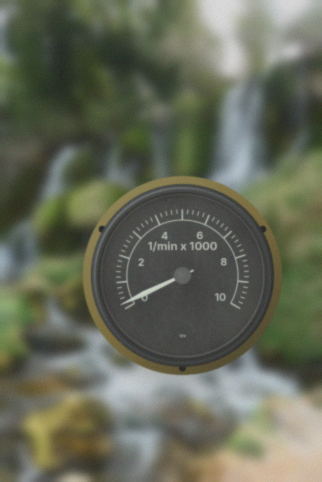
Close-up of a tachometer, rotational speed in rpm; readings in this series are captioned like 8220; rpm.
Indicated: 200; rpm
